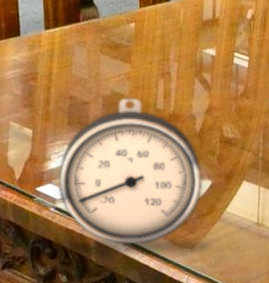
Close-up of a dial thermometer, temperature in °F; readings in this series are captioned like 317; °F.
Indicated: -10; °F
